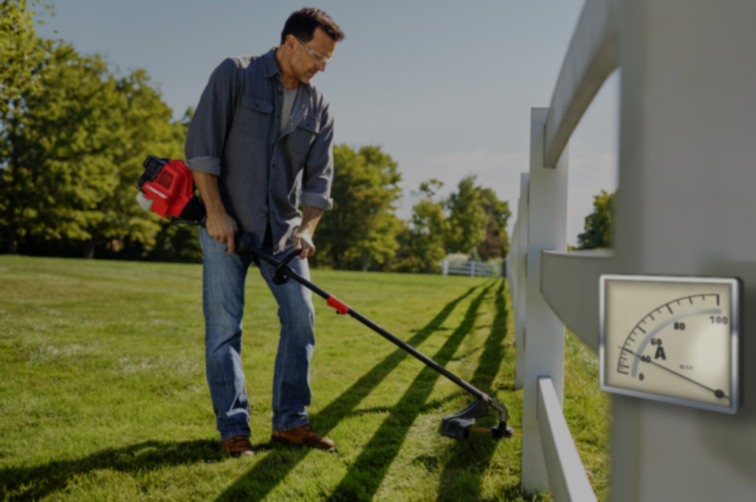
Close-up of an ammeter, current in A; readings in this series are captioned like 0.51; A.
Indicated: 40; A
